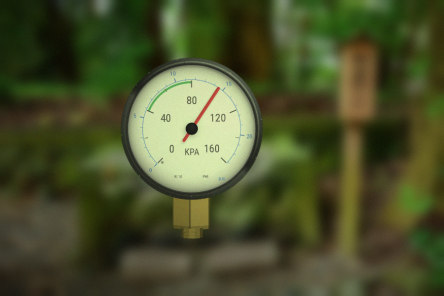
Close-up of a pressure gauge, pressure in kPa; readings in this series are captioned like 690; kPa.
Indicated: 100; kPa
